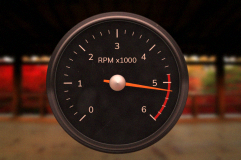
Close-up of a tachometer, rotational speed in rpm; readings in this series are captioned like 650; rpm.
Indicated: 5200; rpm
